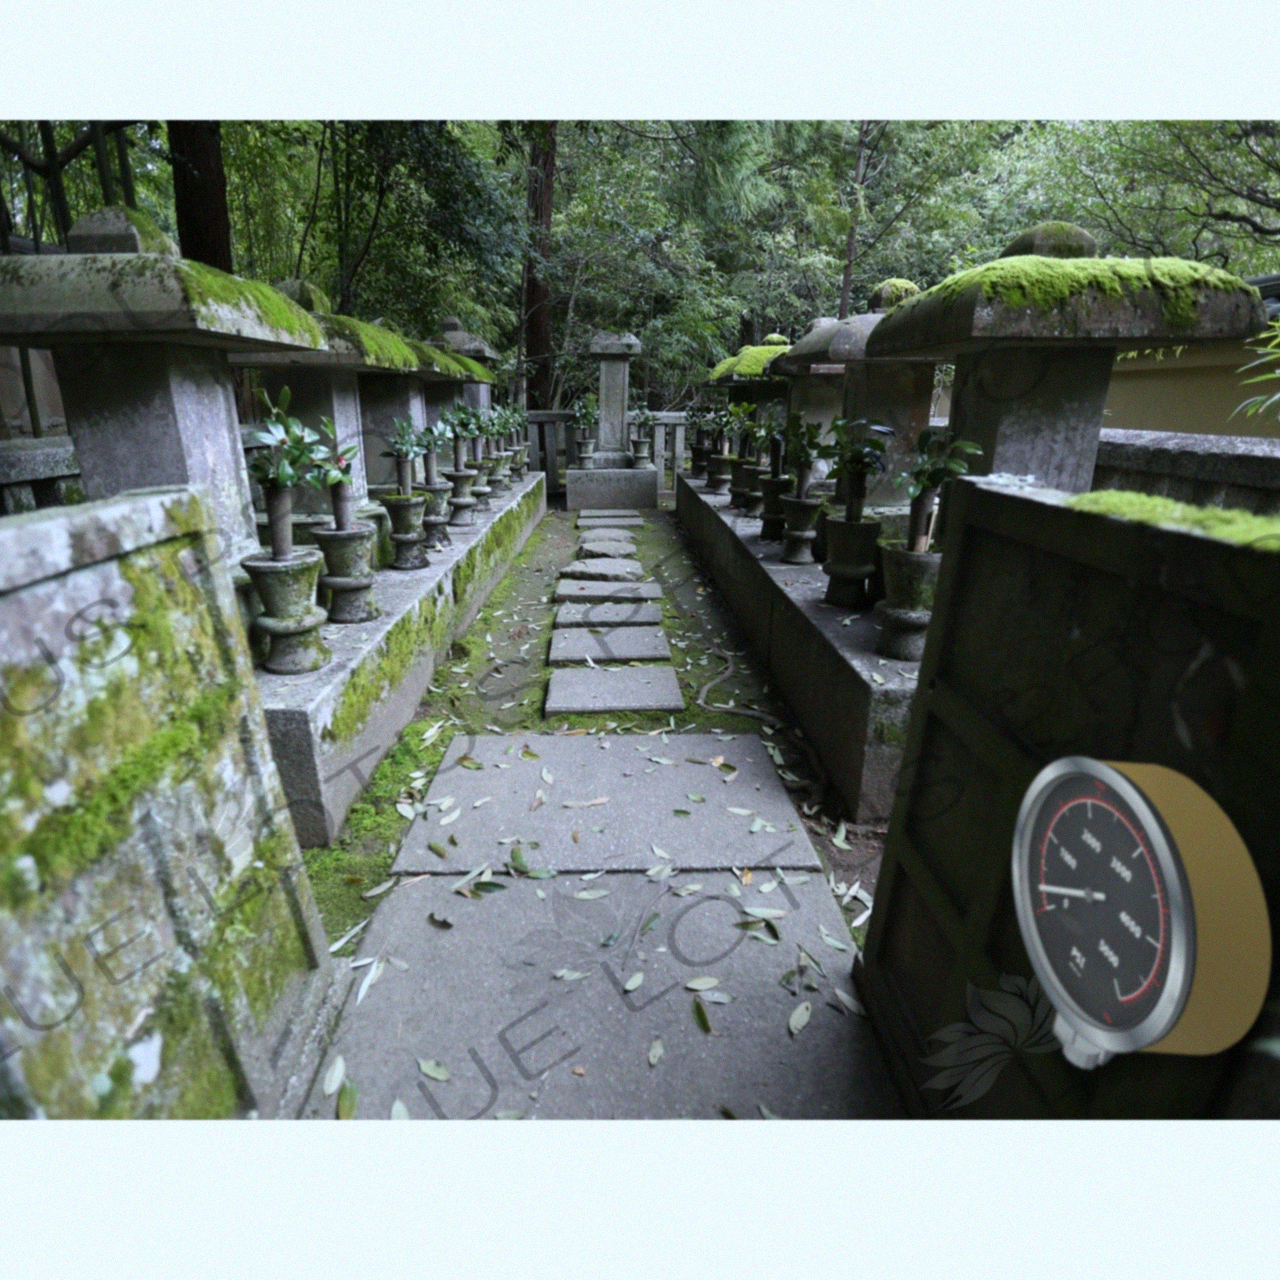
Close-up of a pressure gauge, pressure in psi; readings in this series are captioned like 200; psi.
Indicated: 250; psi
